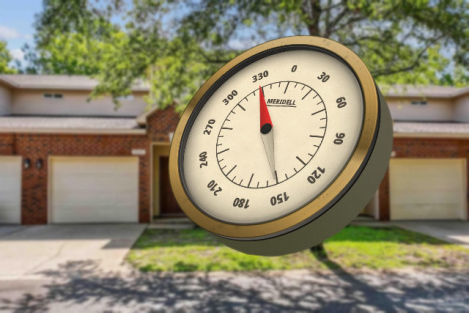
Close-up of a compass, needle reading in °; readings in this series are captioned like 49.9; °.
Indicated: 330; °
